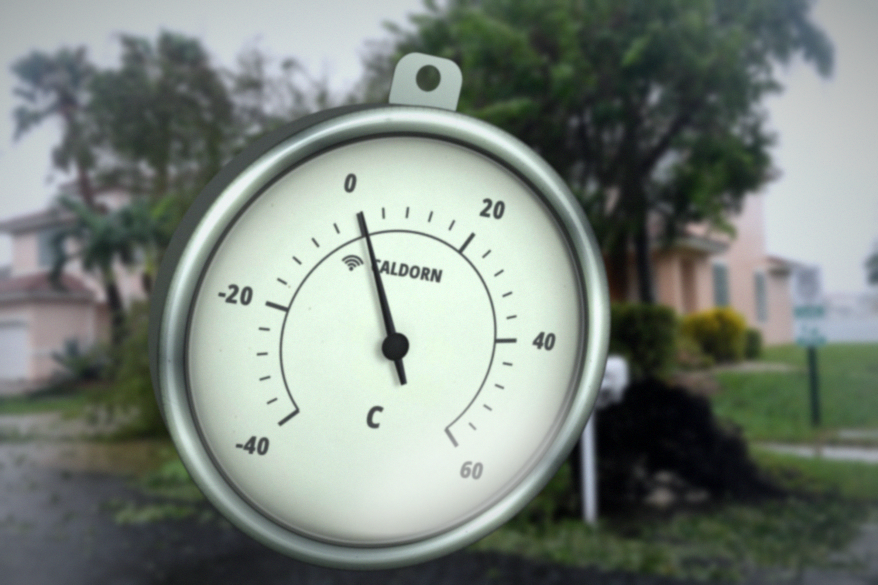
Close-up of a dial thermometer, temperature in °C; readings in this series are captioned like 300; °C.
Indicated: 0; °C
